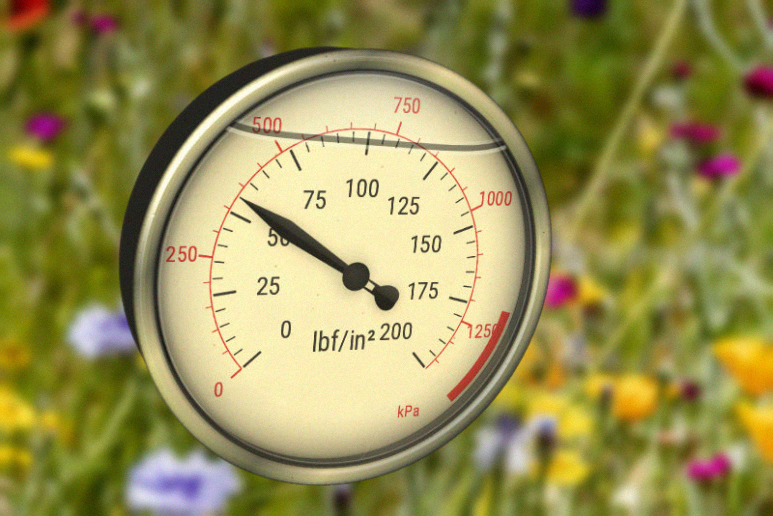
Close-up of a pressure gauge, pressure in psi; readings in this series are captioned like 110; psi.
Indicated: 55; psi
